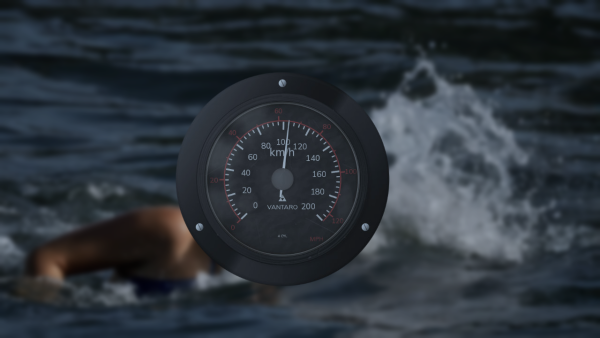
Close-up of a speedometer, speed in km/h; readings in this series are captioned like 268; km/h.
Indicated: 104; km/h
